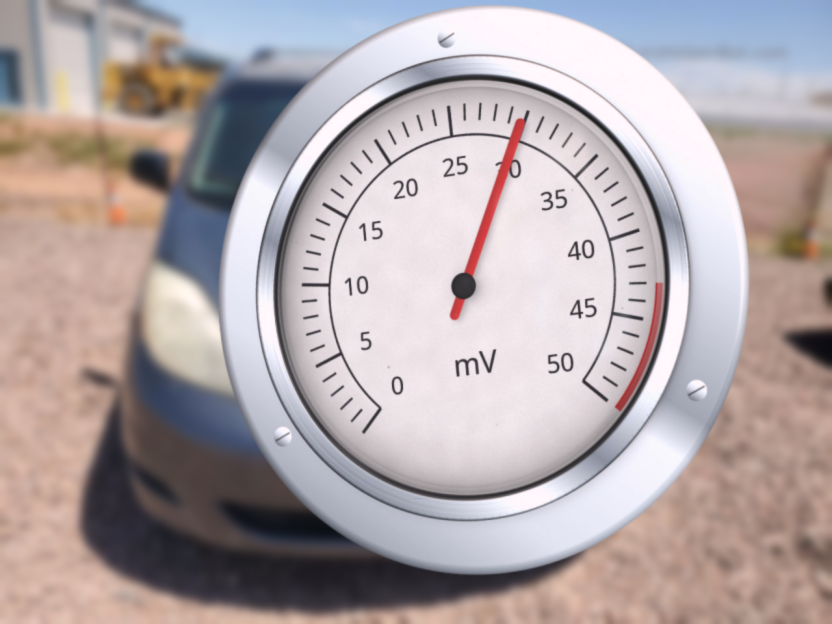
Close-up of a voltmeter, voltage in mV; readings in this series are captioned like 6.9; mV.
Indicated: 30; mV
